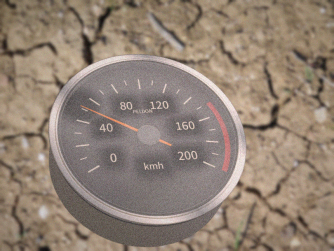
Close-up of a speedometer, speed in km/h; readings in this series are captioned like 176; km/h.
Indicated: 50; km/h
